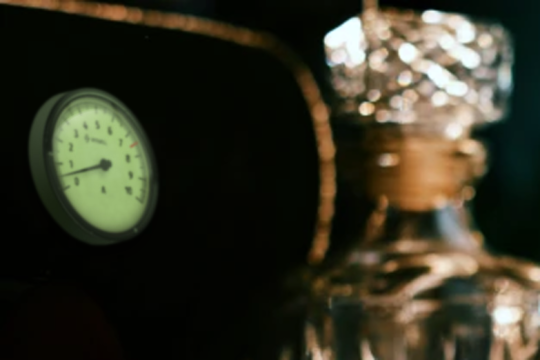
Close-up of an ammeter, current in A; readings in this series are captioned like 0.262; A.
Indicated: 0.5; A
